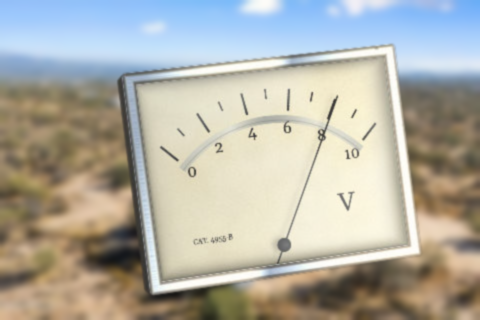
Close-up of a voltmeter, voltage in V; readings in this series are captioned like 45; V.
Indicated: 8; V
